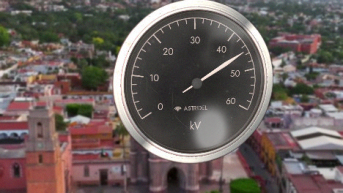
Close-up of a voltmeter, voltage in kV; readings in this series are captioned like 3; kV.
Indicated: 45; kV
